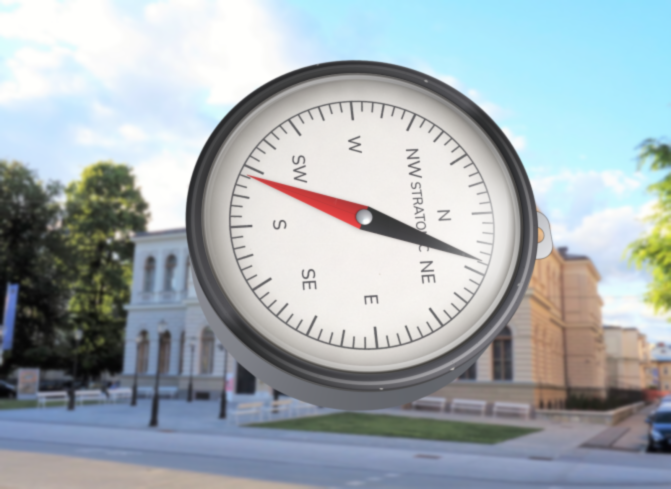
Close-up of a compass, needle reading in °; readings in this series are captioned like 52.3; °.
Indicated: 205; °
